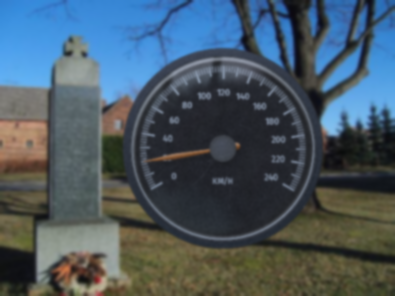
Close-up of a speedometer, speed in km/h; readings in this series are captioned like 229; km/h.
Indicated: 20; km/h
